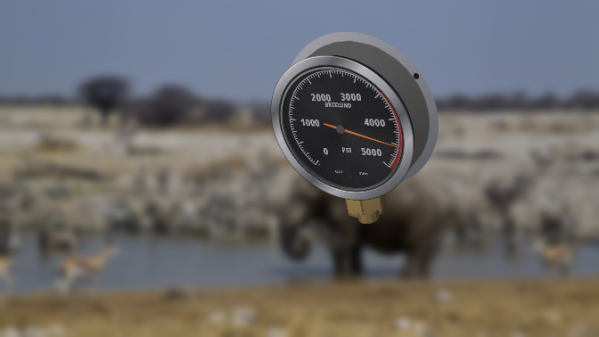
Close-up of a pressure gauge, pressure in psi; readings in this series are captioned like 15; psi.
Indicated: 4500; psi
